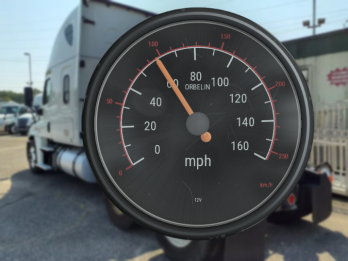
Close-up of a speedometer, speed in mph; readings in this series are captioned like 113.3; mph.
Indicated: 60; mph
